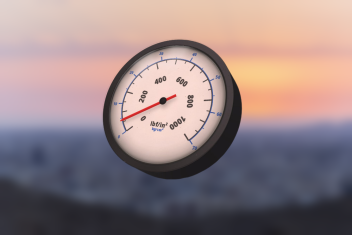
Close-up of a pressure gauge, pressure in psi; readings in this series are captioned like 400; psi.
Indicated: 50; psi
